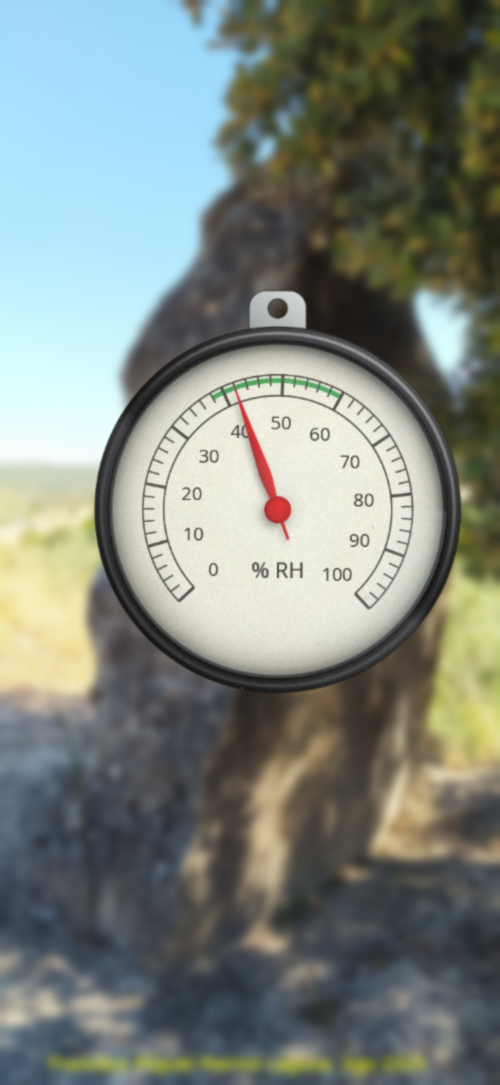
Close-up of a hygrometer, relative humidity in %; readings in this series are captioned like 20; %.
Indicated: 42; %
